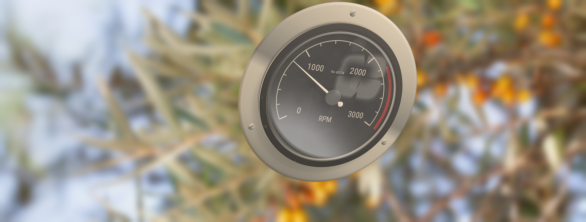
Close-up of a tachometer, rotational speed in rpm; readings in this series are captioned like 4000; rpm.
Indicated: 800; rpm
